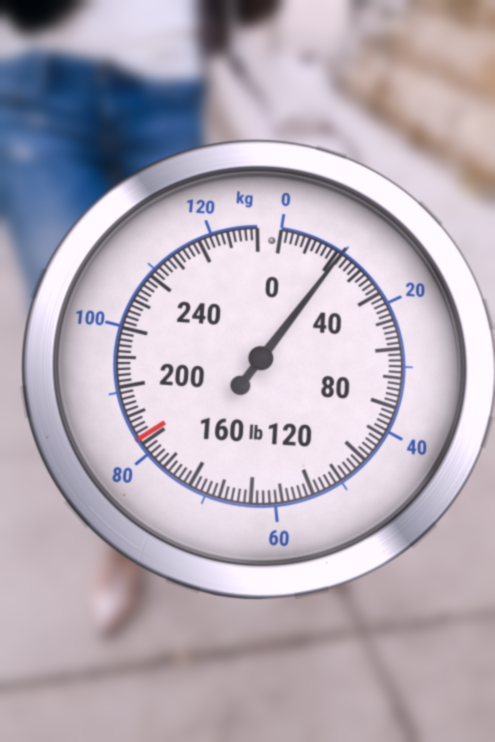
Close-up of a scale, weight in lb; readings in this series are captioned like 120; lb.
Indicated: 22; lb
